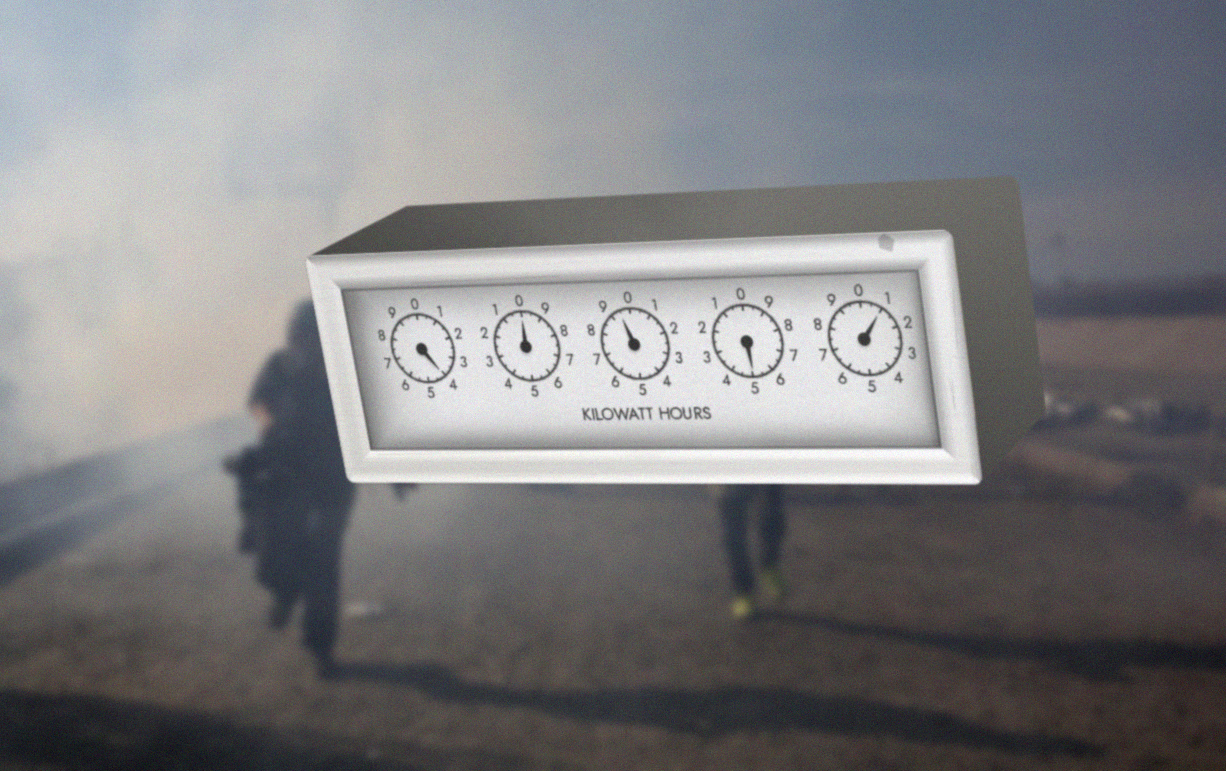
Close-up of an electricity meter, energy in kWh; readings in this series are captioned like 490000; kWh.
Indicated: 39951; kWh
